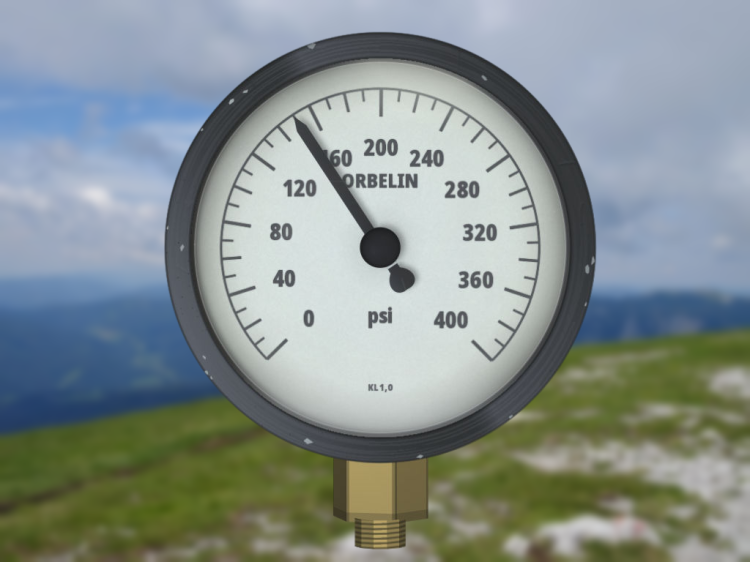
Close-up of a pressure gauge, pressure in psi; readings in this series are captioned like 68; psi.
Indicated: 150; psi
